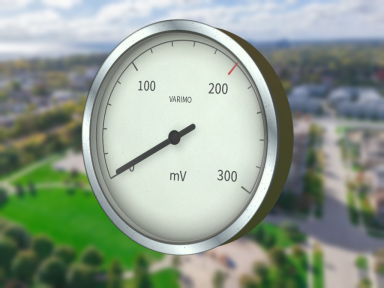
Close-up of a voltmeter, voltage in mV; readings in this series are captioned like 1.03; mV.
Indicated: 0; mV
